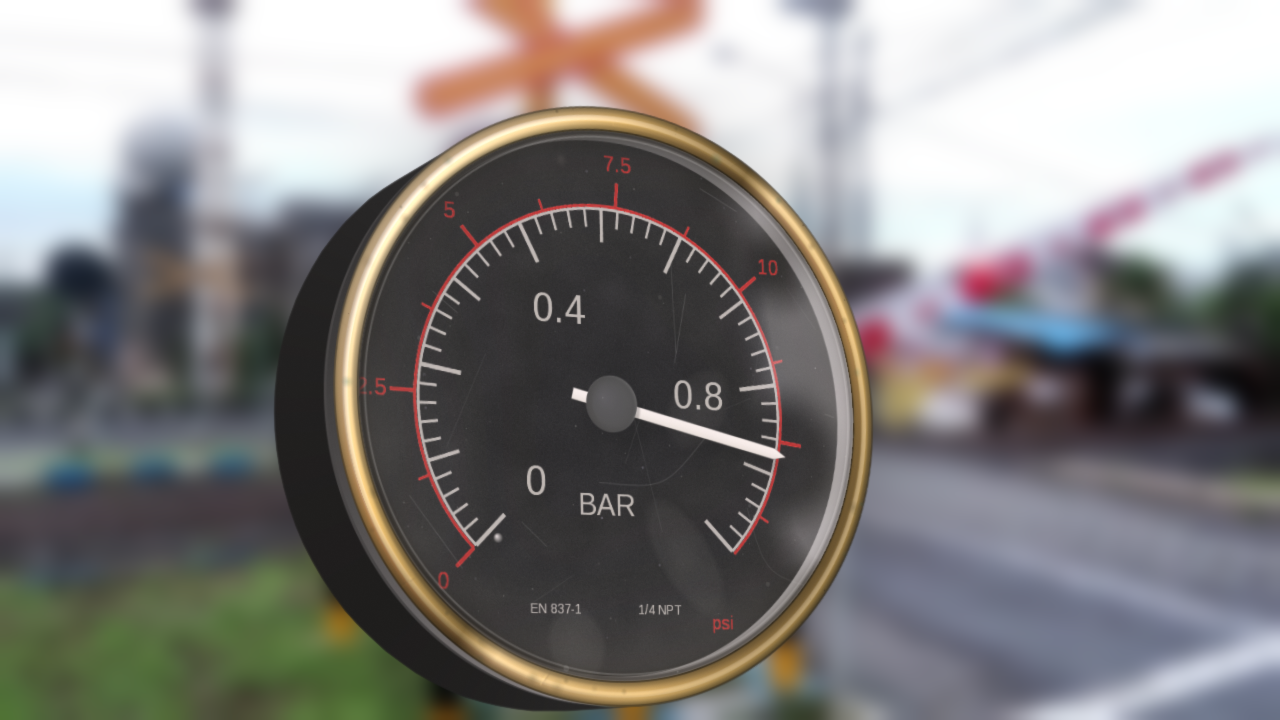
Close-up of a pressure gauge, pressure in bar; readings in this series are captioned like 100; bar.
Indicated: 0.88; bar
